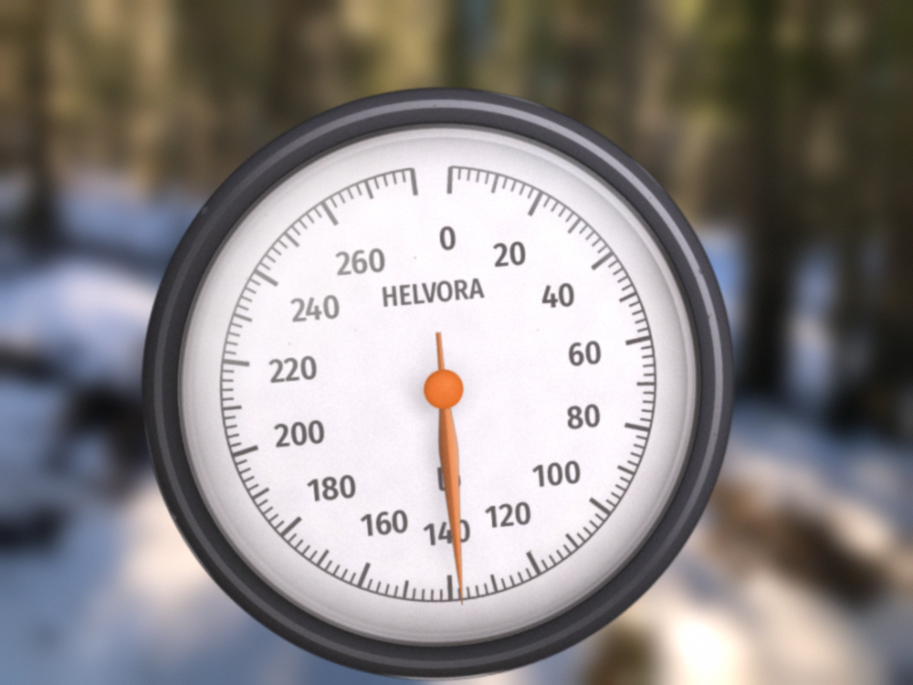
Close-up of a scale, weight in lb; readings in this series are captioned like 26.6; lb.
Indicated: 138; lb
